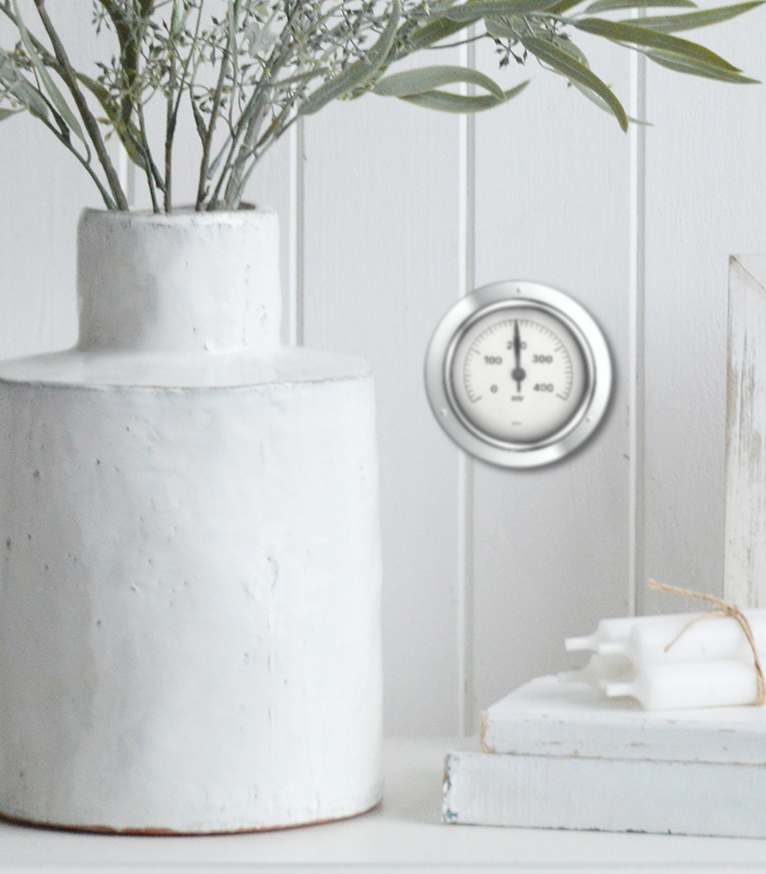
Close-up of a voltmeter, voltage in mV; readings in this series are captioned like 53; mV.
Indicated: 200; mV
